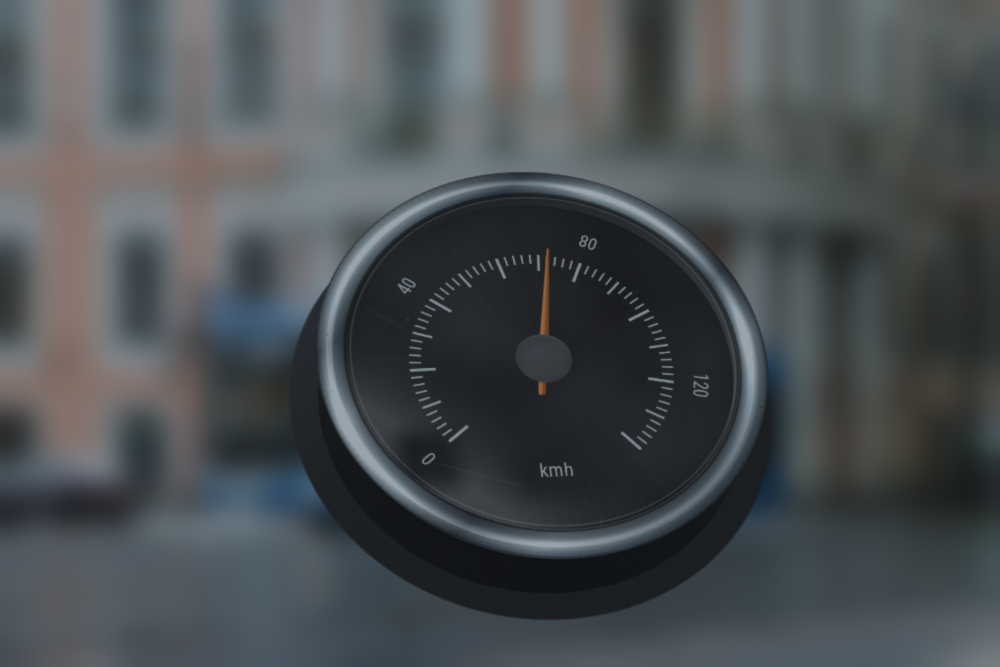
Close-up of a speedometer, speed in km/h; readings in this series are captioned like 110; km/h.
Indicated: 72; km/h
